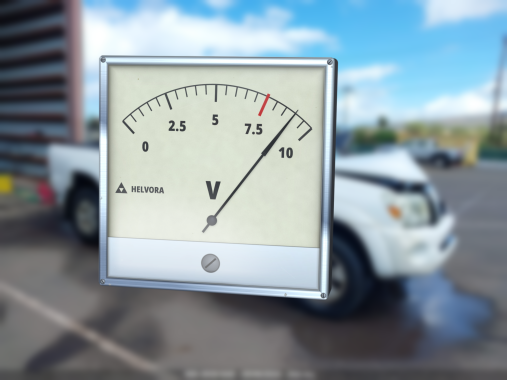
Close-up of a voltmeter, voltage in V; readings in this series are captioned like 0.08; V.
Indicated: 9; V
